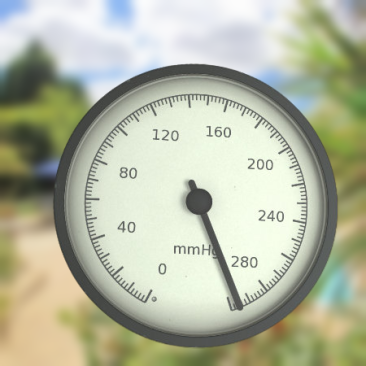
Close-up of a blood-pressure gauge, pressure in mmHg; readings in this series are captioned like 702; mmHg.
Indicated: 296; mmHg
